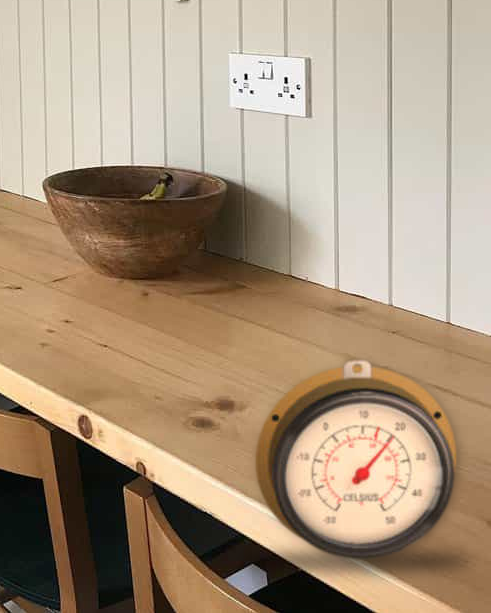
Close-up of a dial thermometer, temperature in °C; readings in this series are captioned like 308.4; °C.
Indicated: 20; °C
